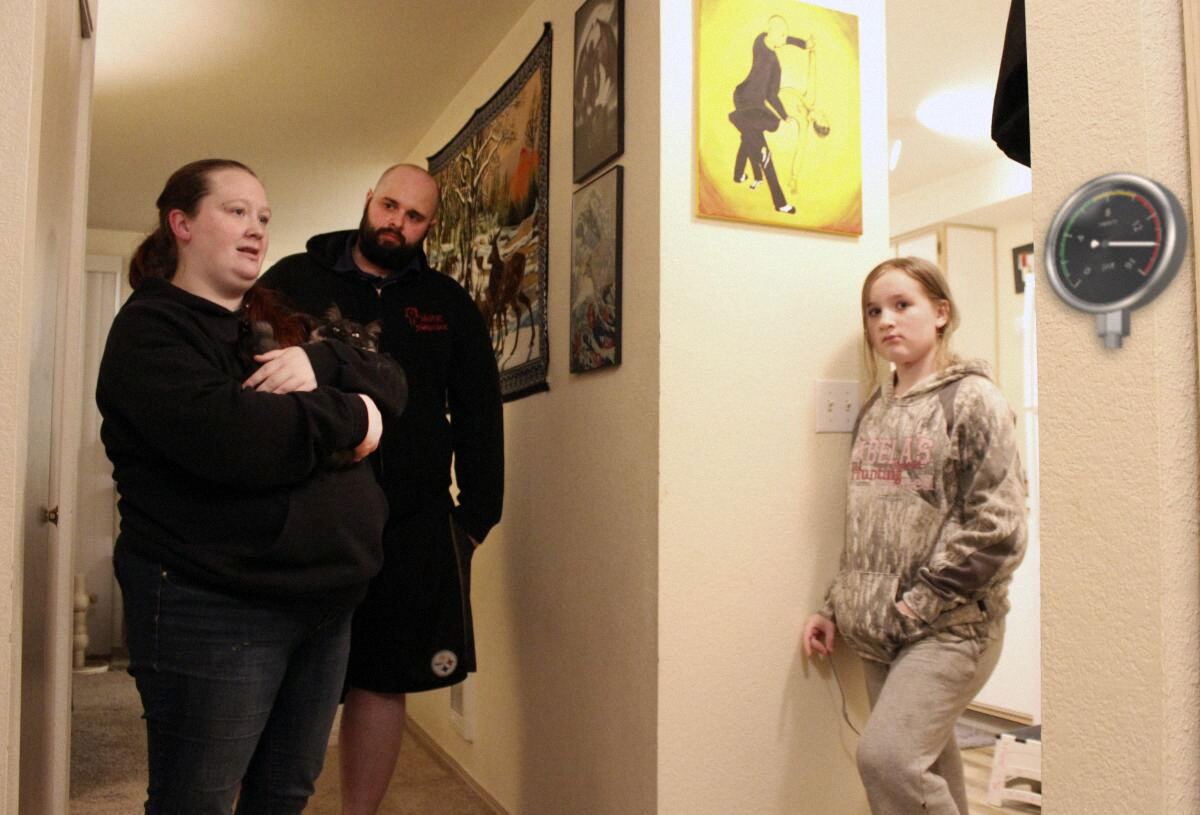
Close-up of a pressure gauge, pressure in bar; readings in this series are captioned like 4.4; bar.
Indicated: 14; bar
